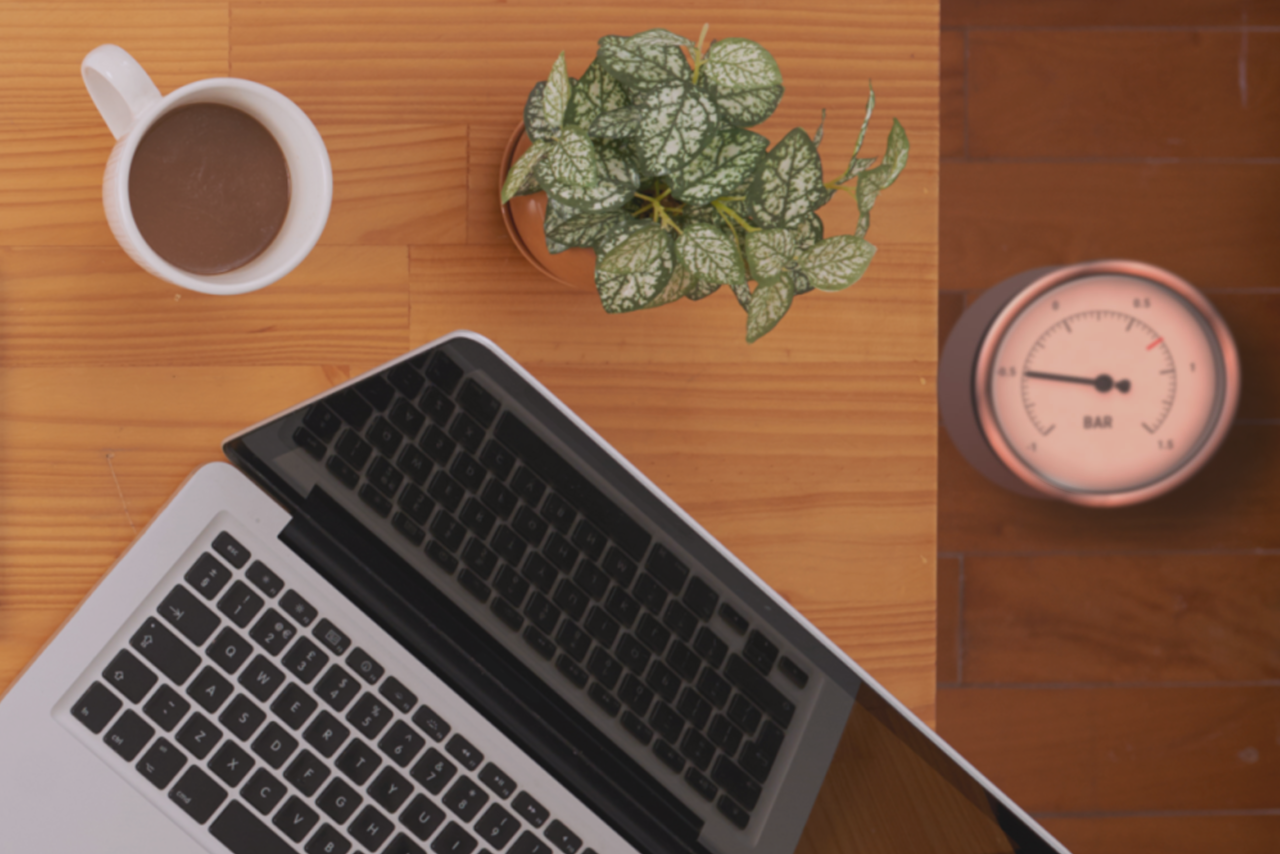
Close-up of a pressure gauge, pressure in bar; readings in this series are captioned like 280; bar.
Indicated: -0.5; bar
